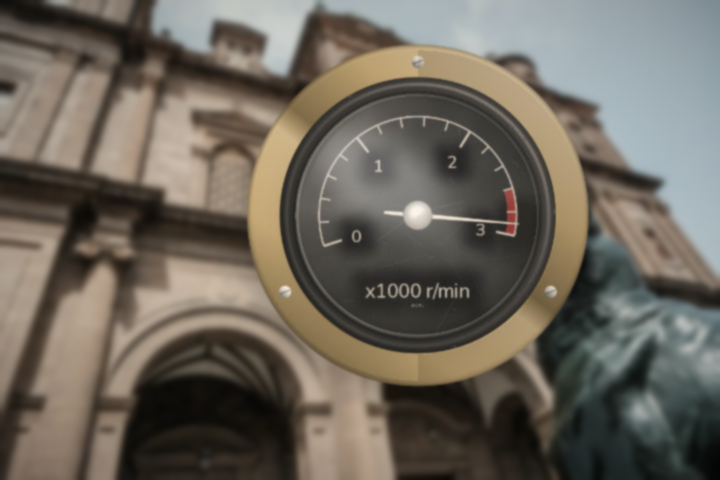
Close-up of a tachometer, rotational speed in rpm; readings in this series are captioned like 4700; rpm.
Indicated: 2900; rpm
